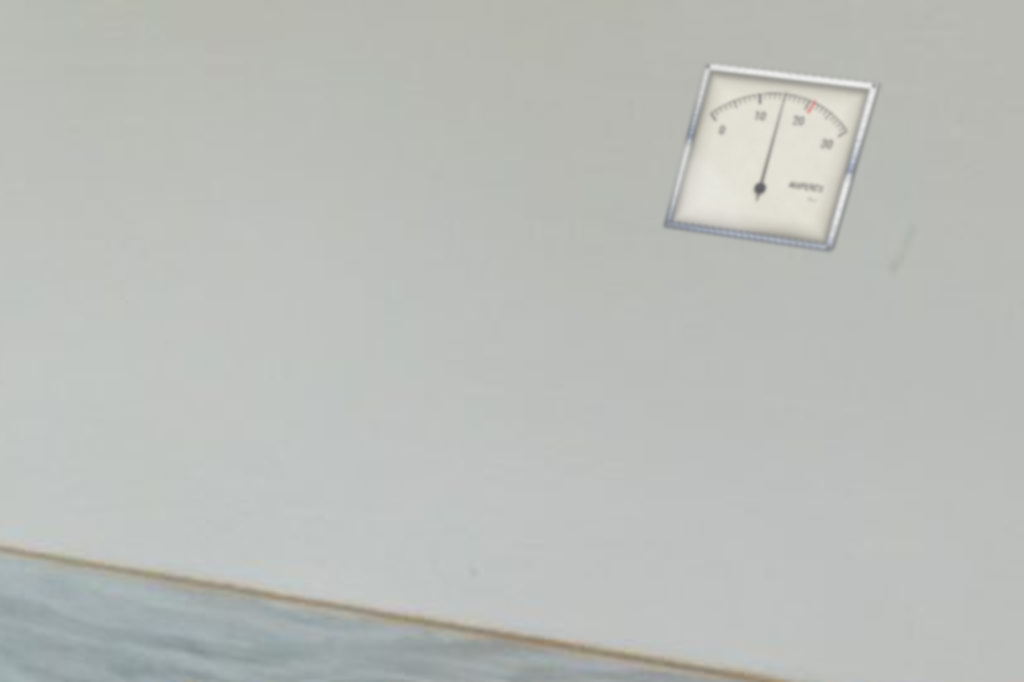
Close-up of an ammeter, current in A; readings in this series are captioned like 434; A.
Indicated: 15; A
